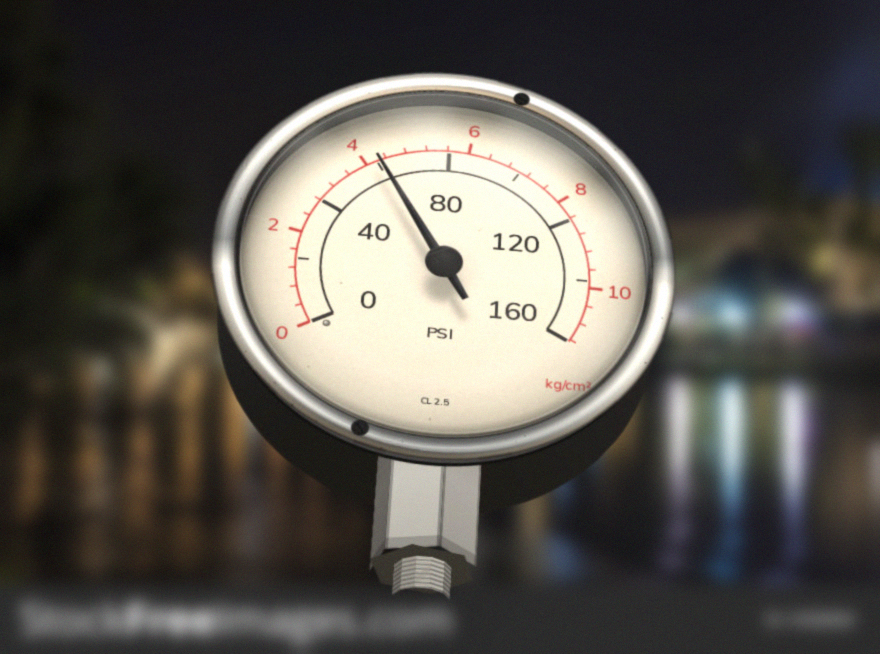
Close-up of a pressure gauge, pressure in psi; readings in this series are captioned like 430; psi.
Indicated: 60; psi
